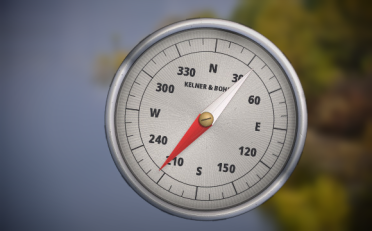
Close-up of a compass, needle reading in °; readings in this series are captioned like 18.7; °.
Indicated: 215; °
